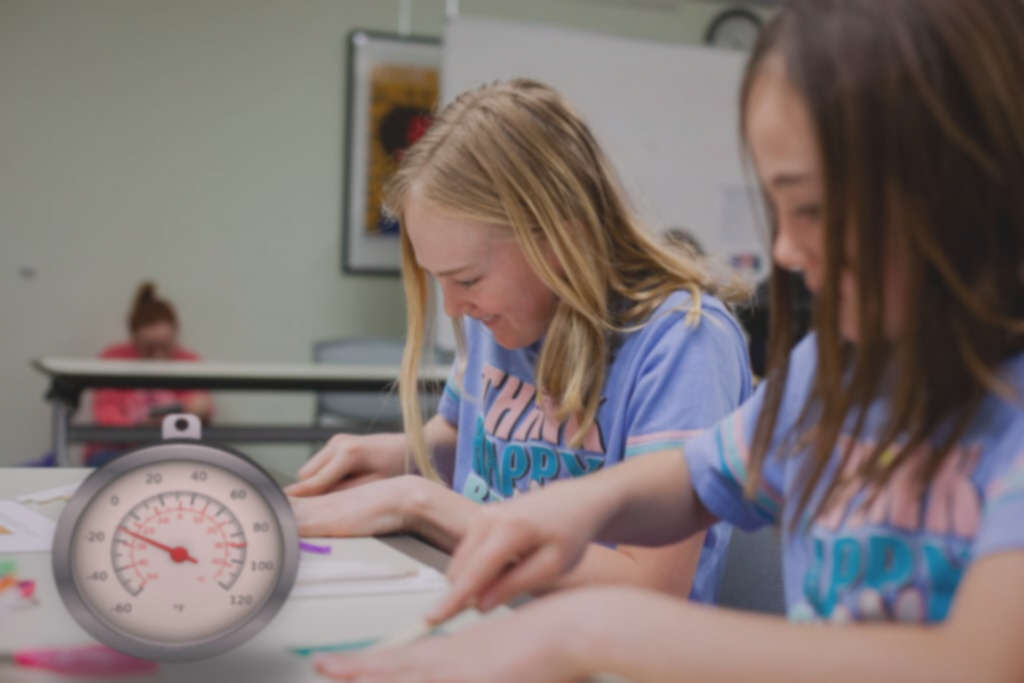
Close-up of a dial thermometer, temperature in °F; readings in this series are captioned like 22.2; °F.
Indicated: -10; °F
